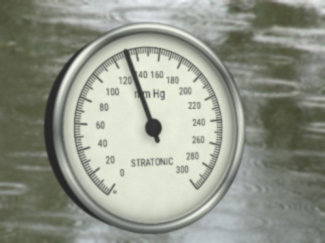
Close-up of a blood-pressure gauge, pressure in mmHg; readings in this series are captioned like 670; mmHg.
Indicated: 130; mmHg
